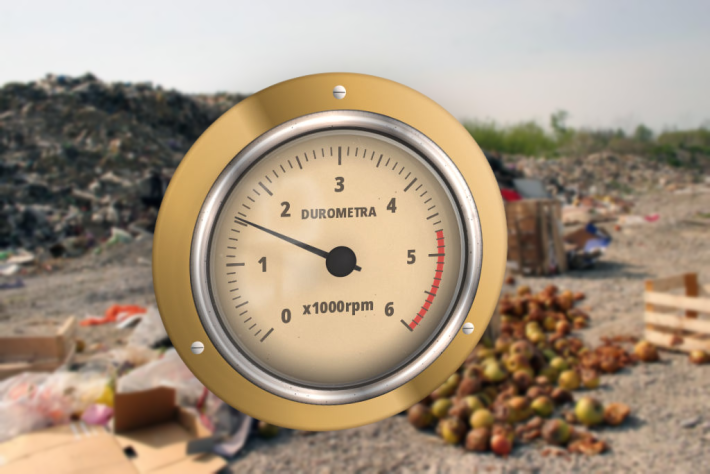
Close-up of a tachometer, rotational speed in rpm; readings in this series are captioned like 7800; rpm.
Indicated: 1550; rpm
